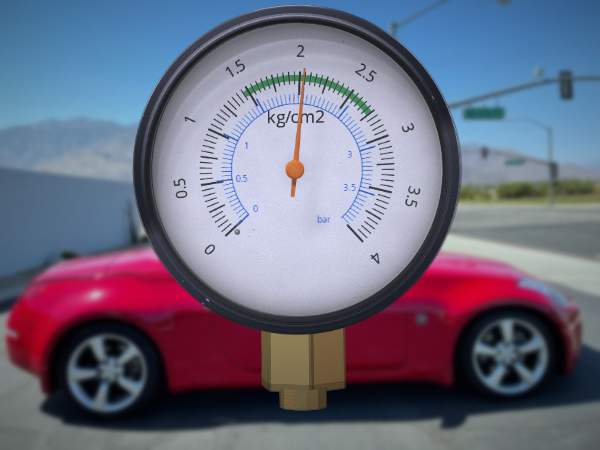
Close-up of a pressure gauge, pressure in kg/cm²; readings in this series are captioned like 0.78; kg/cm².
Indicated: 2.05; kg/cm²
